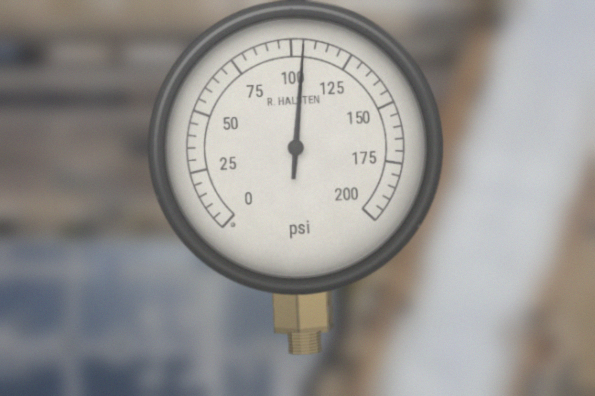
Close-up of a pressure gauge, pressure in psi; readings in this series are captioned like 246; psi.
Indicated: 105; psi
